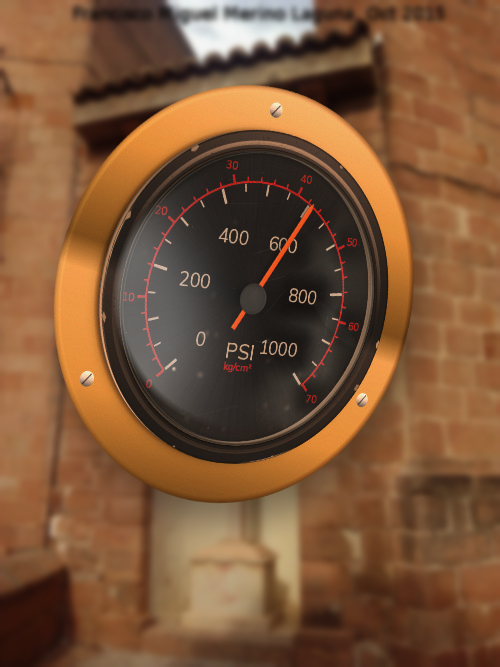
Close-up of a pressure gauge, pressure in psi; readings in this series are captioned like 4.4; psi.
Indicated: 600; psi
